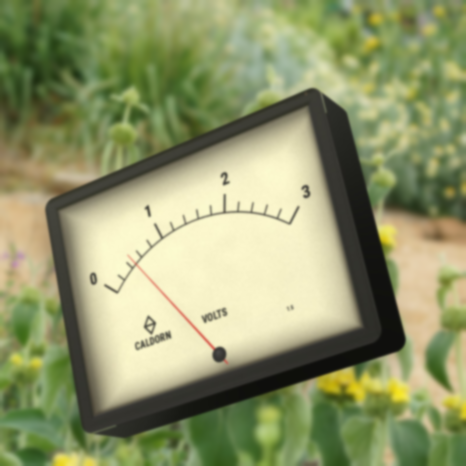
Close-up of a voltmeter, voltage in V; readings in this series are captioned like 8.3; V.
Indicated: 0.5; V
